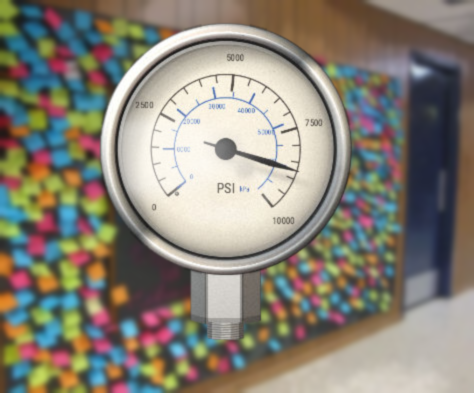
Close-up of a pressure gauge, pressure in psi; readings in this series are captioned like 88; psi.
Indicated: 8750; psi
